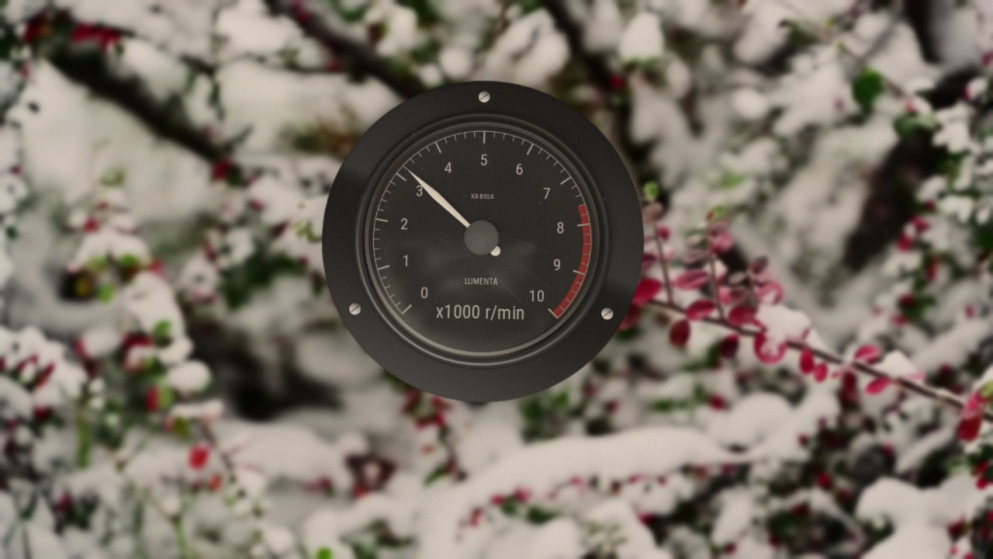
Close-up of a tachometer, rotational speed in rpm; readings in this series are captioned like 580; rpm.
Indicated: 3200; rpm
